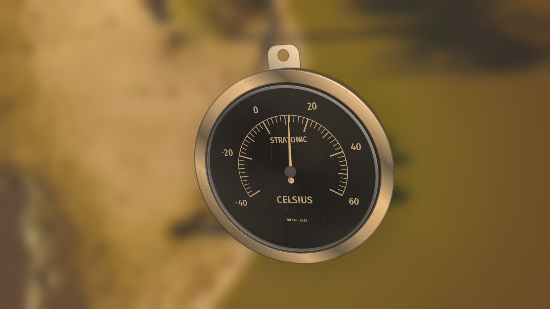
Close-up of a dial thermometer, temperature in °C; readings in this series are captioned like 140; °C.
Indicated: 12; °C
